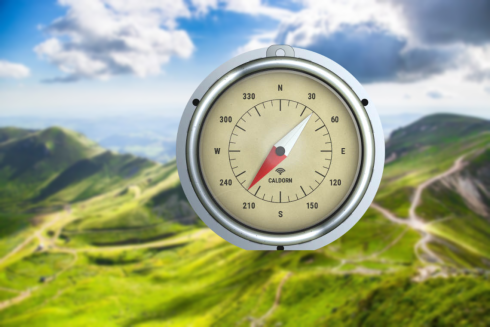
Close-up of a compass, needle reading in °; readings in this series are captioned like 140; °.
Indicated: 220; °
